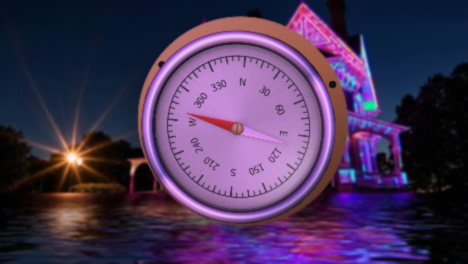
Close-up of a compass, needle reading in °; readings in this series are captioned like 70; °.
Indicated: 280; °
